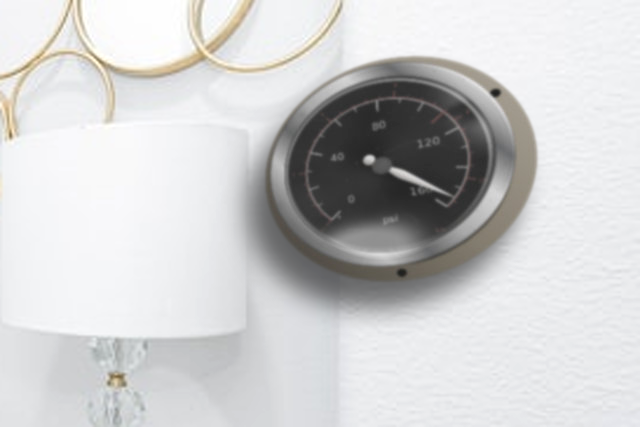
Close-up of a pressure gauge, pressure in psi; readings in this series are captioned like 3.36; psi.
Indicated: 155; psi
